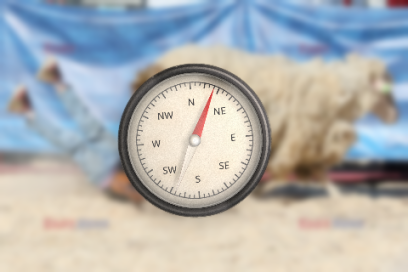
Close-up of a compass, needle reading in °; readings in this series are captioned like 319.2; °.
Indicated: 25; °
